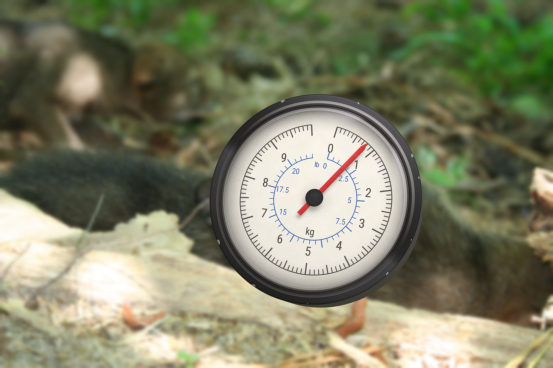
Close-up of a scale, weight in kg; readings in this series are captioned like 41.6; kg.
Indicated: 0.8; kg
